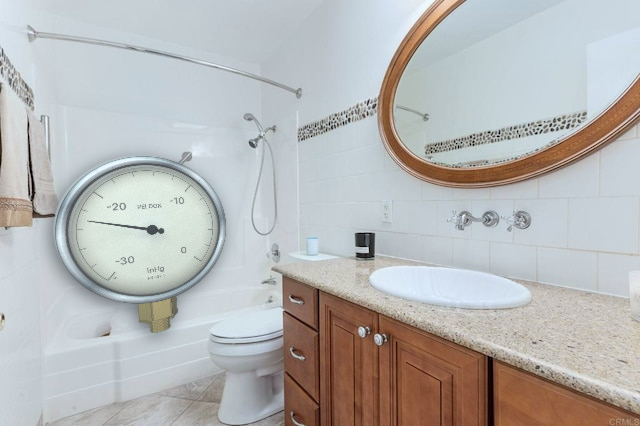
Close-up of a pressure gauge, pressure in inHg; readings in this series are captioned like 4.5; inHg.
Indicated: -23; inHg
